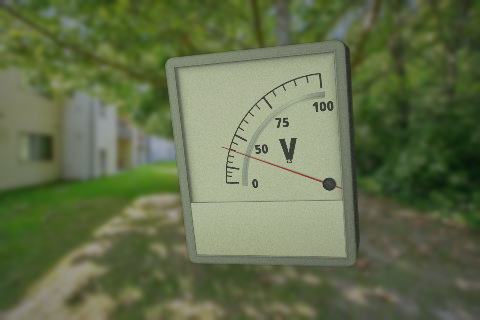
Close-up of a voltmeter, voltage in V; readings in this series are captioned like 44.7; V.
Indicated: 40; V
